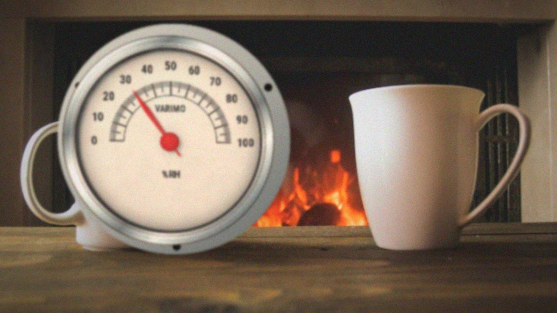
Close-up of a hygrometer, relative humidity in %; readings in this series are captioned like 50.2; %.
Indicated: 30; %
